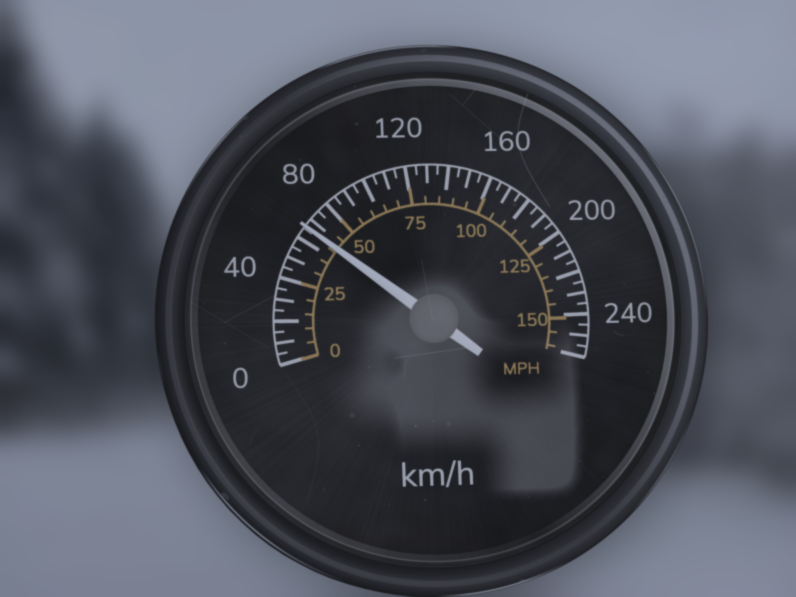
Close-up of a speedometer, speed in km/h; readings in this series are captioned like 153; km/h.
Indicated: 65; km/h
